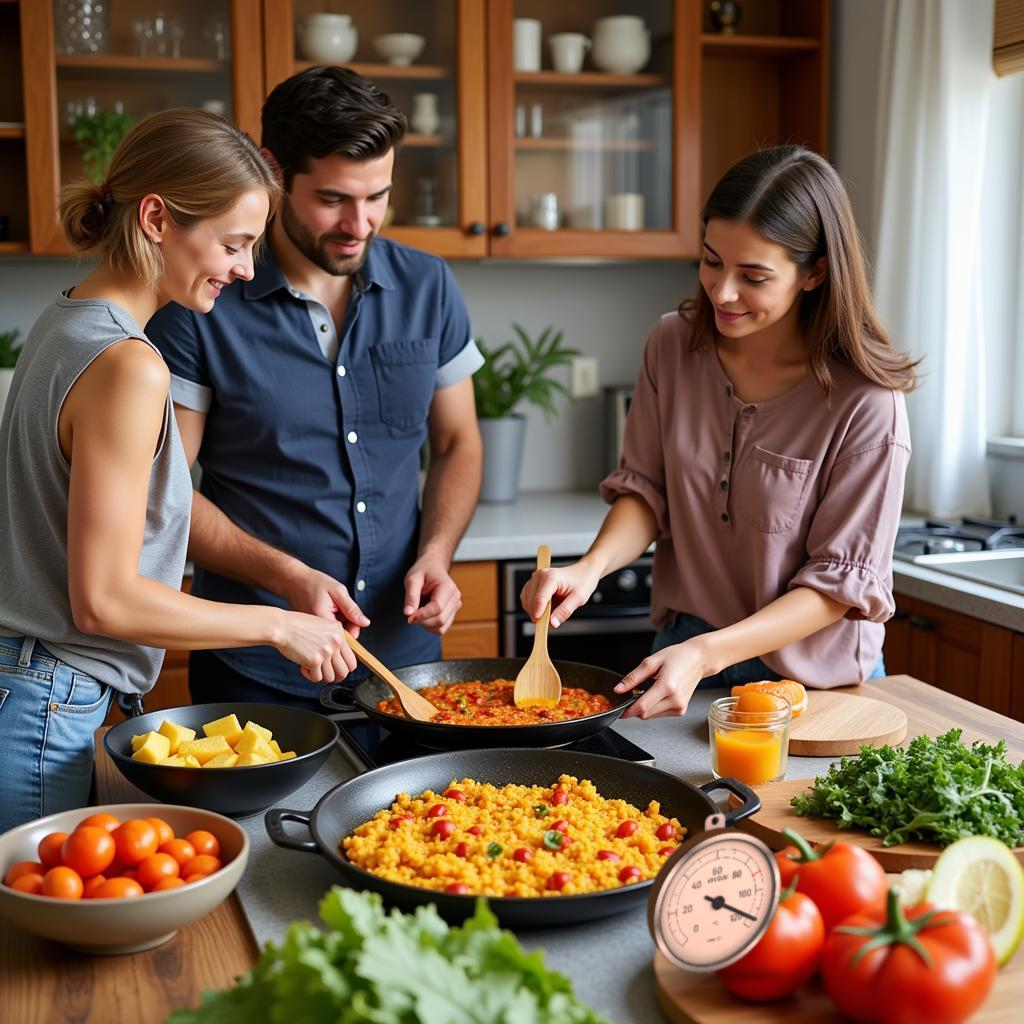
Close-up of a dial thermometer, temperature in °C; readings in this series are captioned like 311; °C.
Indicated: 115; °C
